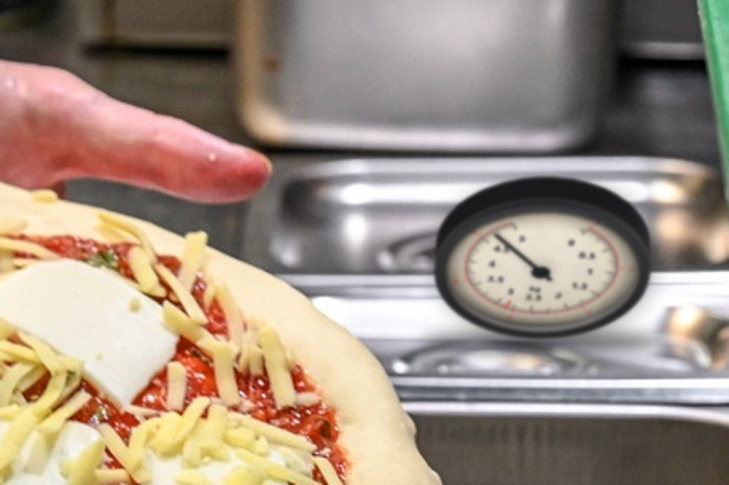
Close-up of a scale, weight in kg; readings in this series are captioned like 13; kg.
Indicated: 4.75; kg
